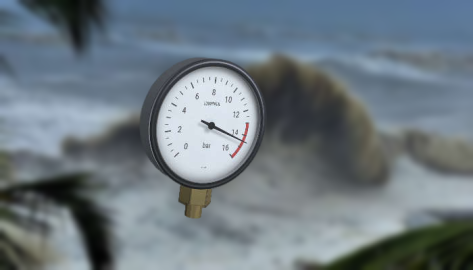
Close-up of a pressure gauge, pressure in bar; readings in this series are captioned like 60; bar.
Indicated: 14.5; bar
